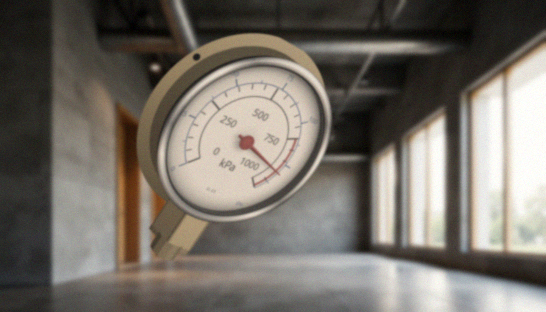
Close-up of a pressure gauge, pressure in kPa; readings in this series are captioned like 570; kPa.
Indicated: 900; kPa
